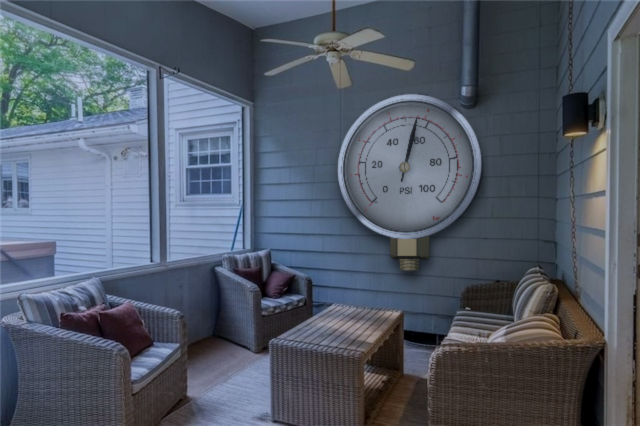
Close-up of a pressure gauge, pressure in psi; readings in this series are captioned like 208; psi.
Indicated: 55; psi
